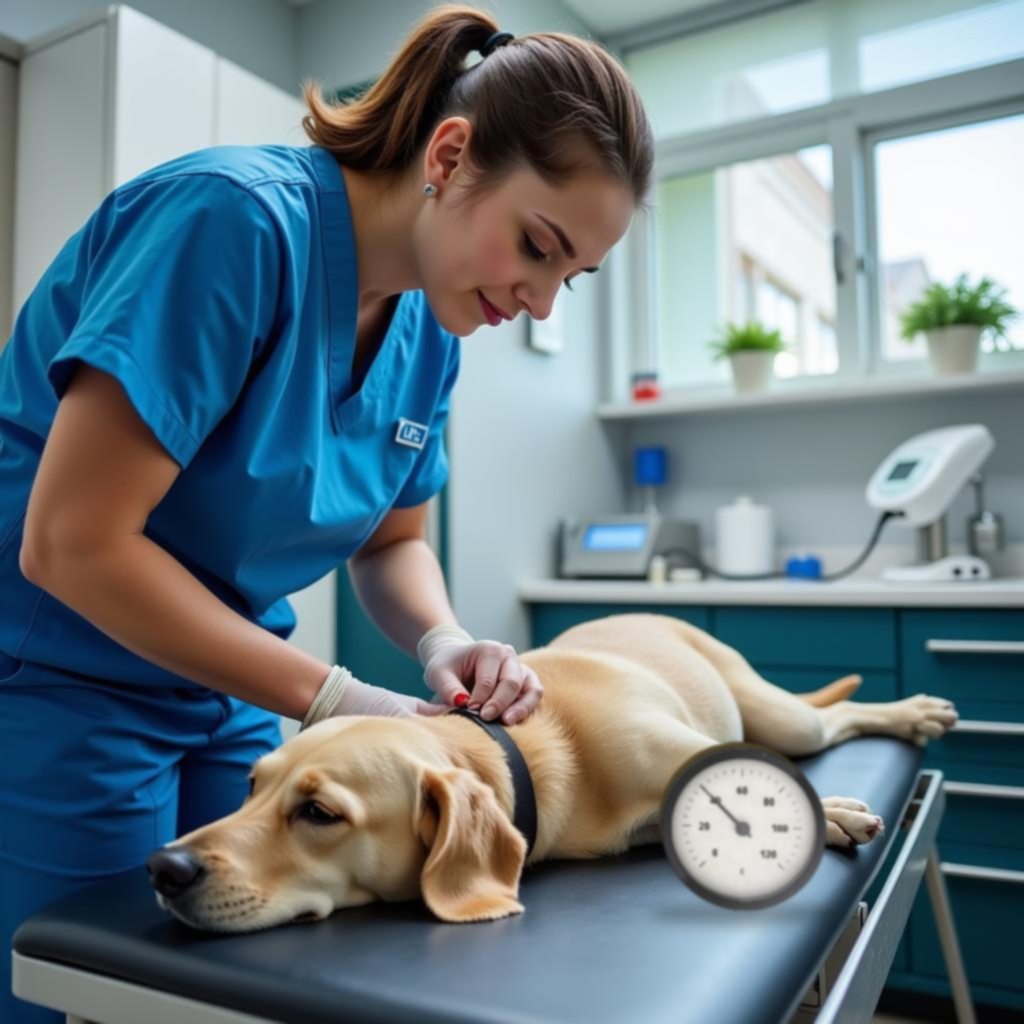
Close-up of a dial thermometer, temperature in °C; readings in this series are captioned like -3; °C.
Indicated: 40; °C
